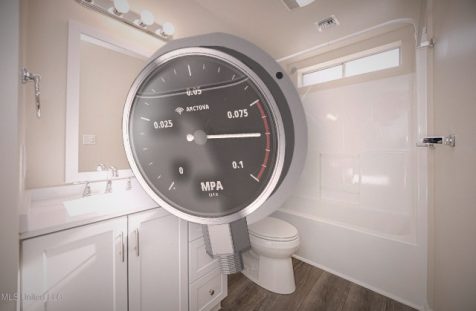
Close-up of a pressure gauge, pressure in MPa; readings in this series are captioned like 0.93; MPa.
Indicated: 0.085; MPa
